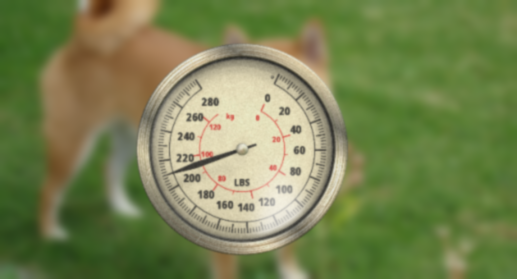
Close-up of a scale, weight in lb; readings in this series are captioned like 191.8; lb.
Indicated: 210; lb
